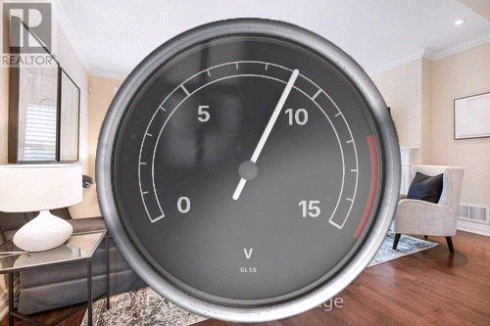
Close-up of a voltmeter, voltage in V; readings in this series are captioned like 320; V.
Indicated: 9; V
